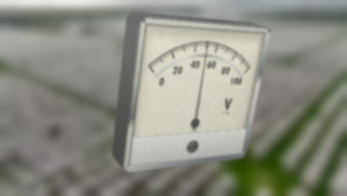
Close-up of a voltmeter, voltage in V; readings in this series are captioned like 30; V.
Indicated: 50; V
